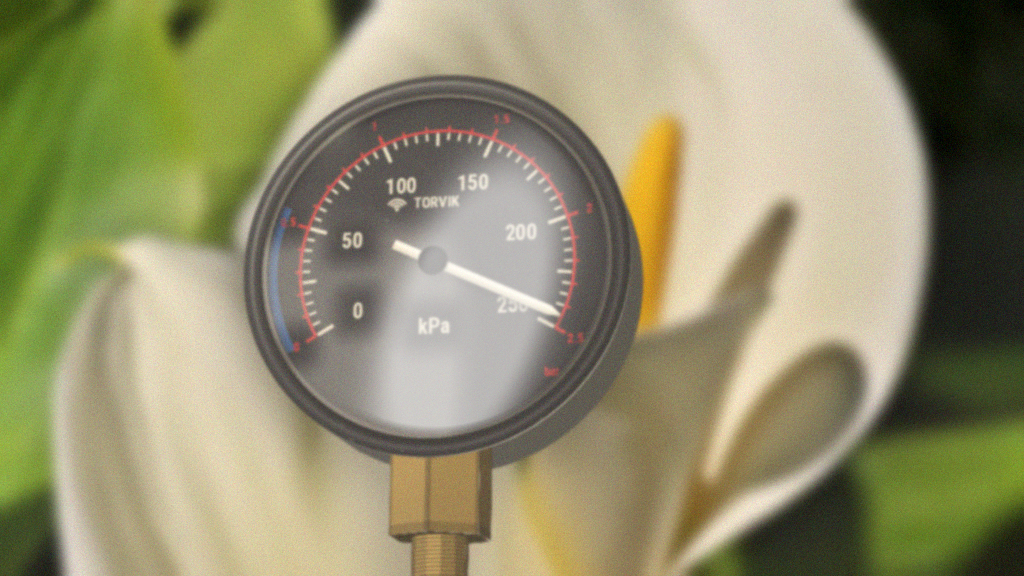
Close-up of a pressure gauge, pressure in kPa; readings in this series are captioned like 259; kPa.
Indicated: 245; kPa
